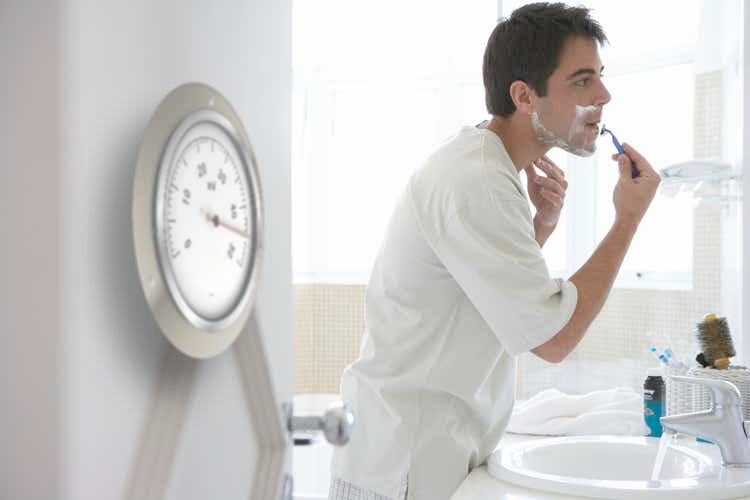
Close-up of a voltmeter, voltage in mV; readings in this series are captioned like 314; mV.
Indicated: 45; mV
